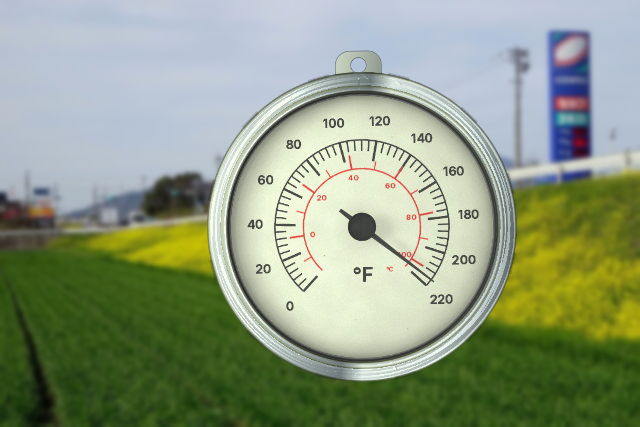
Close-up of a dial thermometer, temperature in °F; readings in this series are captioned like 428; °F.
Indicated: 216; °F
